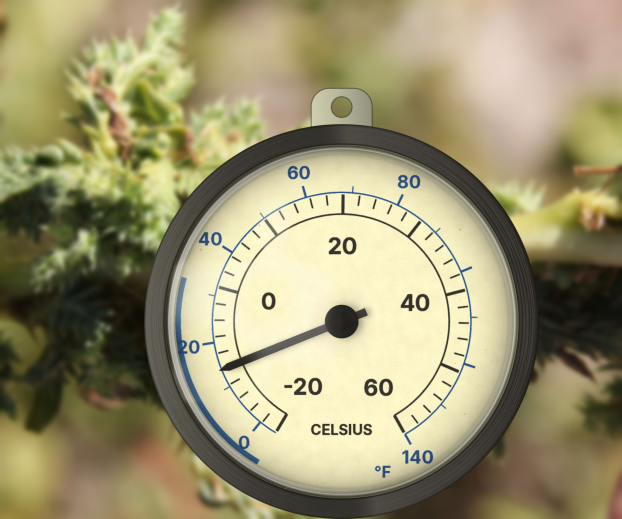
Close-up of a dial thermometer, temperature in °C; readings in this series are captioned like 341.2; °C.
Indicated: -10; °C
